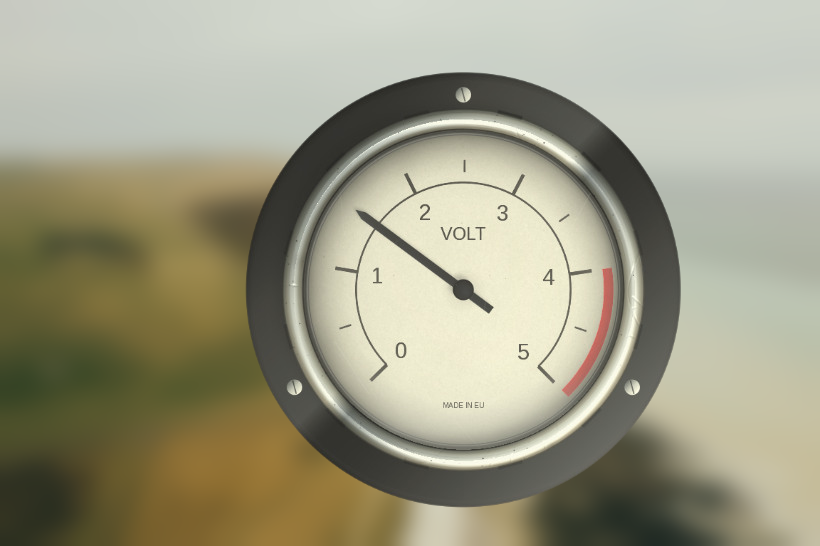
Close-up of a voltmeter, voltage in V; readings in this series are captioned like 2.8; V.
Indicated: 1.5; V
